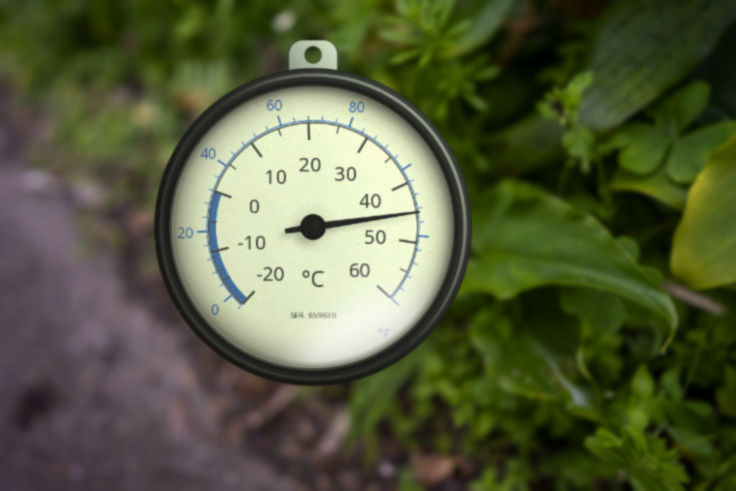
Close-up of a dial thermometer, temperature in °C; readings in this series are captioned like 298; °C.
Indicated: 45; °C
